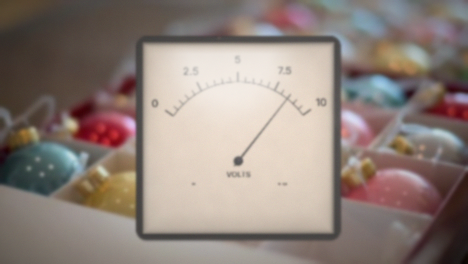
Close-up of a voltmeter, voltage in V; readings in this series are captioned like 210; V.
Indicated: 8.5; V
